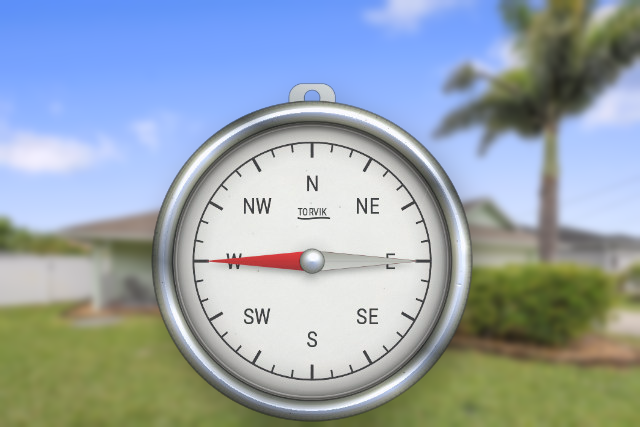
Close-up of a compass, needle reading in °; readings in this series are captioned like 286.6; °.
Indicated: 270; °
